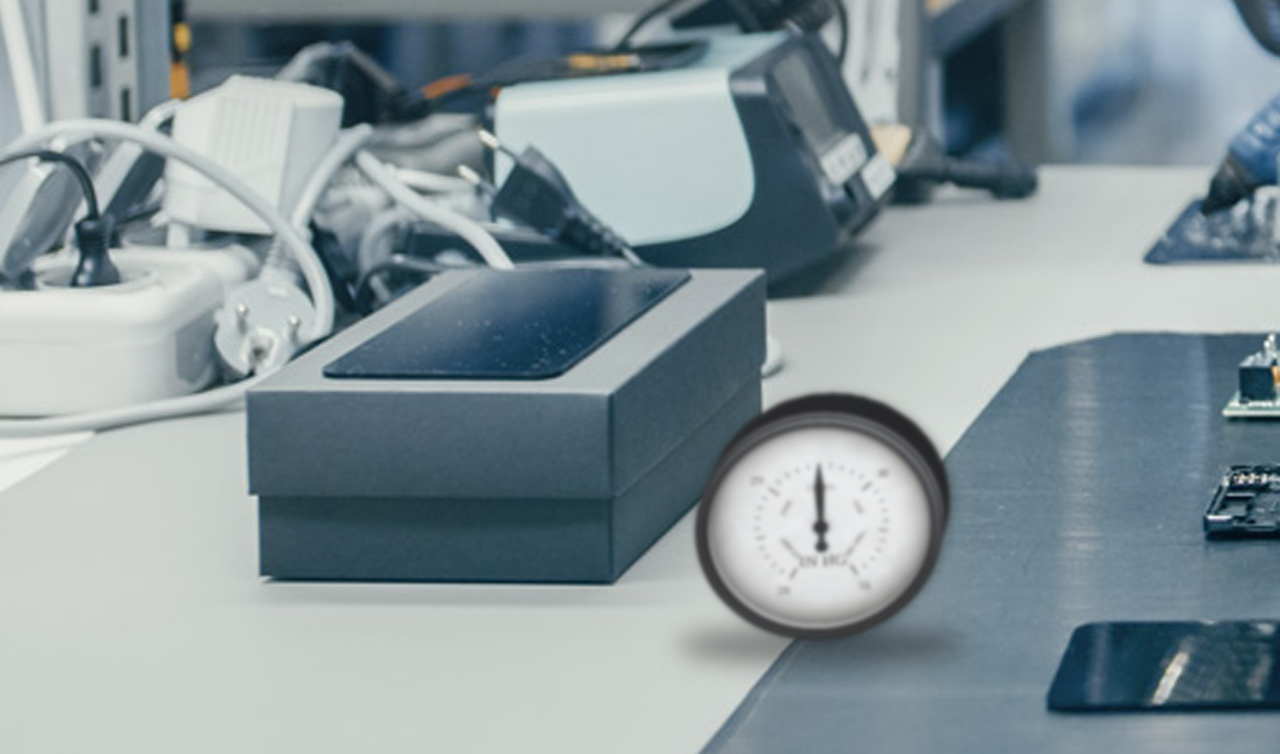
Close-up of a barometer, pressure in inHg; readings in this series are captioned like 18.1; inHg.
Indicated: 29.5; inHg
